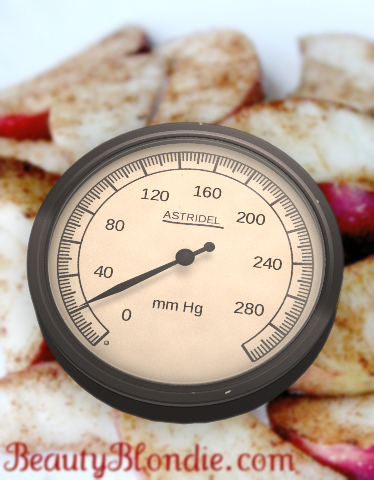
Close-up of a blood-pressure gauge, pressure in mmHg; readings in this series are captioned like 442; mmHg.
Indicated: 20; mmHg
